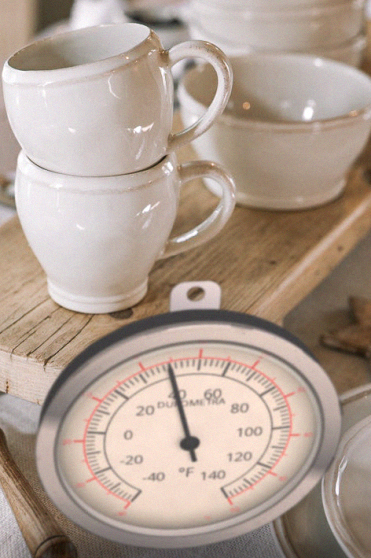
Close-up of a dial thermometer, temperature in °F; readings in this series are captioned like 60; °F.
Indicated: 40; °F
